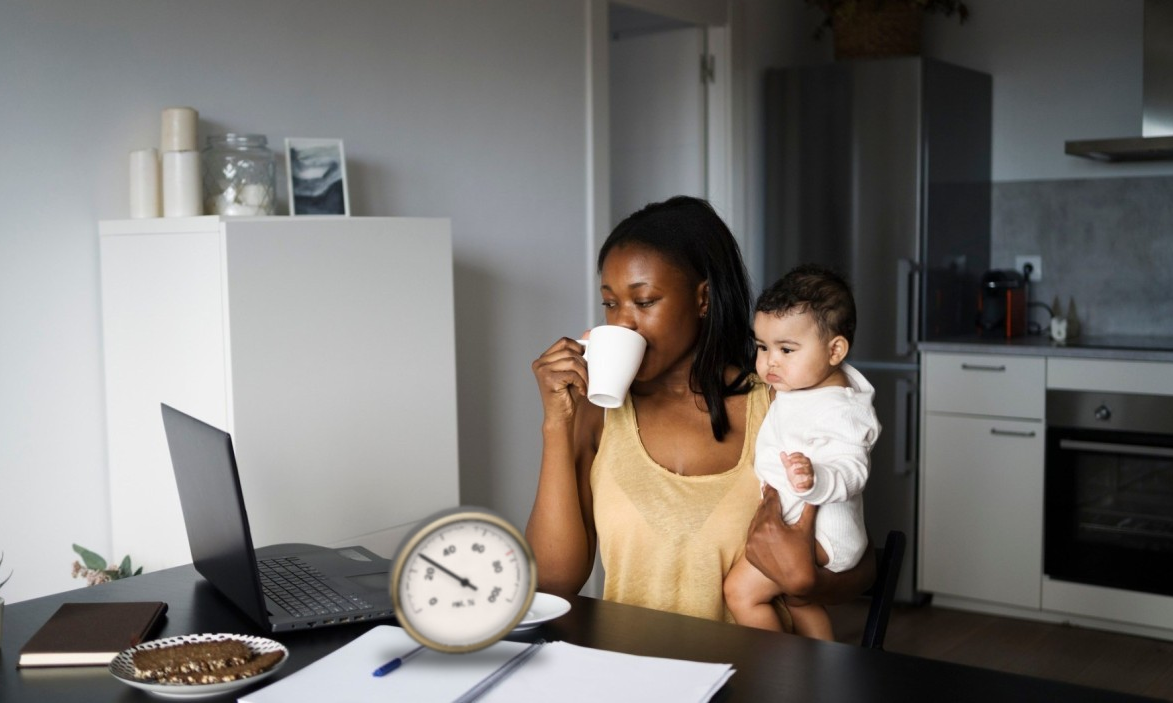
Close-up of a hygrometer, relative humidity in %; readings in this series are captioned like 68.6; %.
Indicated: 28; %
